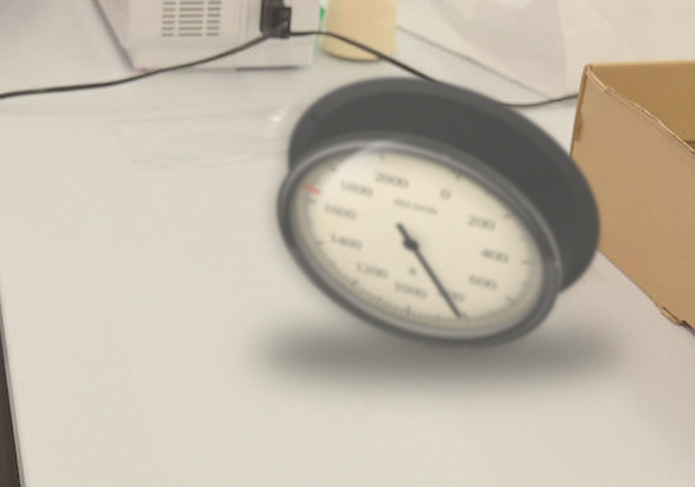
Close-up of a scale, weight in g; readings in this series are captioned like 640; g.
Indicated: 800; g
